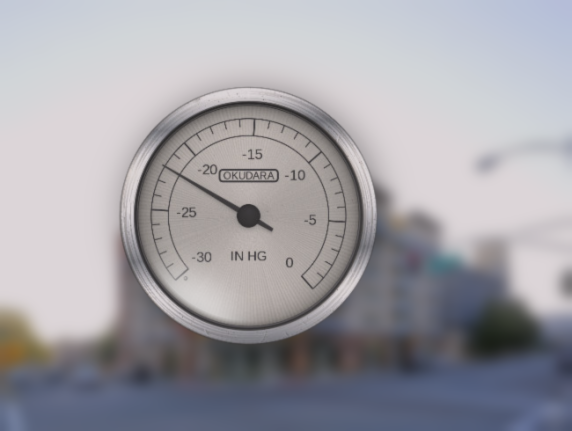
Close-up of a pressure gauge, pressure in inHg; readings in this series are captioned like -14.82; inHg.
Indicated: -22; inHg
